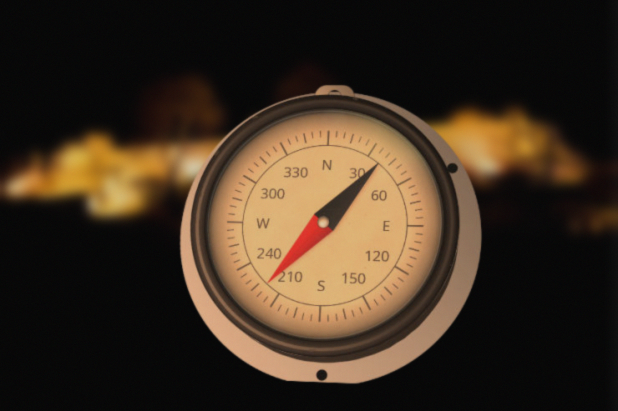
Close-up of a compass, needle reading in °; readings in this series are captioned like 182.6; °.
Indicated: 220; °
